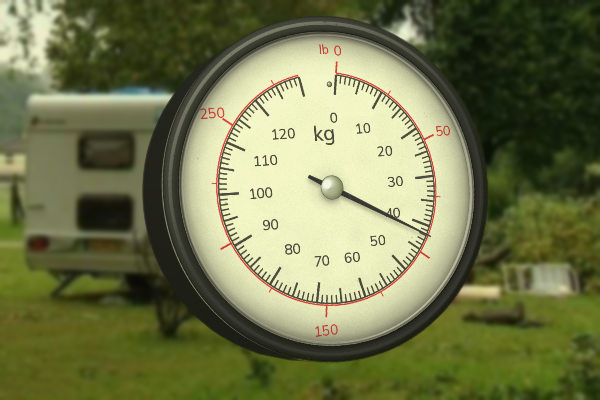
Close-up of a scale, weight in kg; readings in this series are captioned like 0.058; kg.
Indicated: 42; kg
